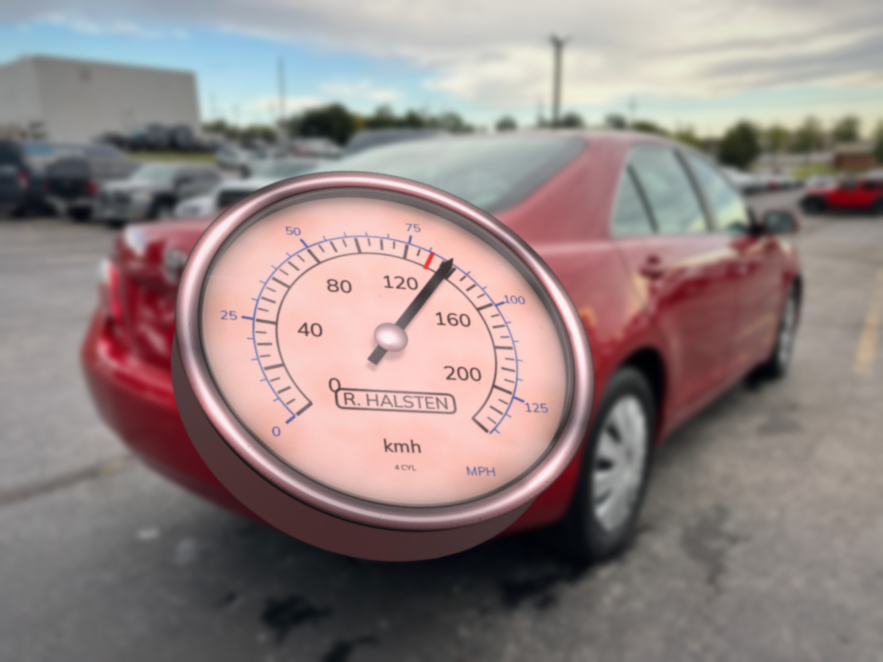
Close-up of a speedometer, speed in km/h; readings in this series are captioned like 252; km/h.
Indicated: 137.5; km/h
